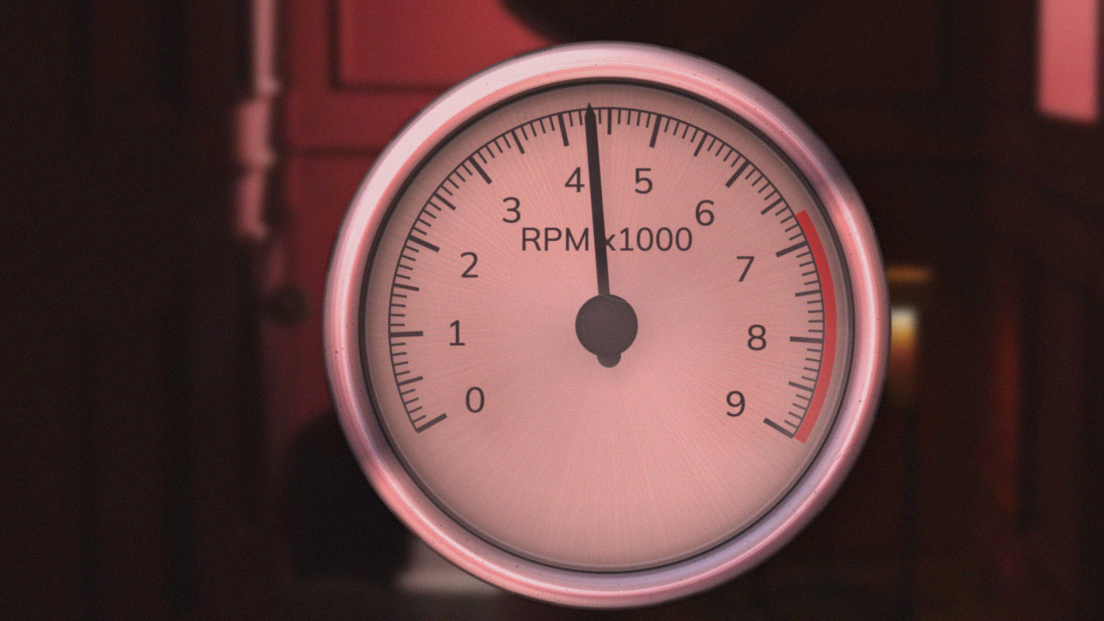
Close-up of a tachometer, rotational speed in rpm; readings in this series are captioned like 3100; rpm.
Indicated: 4300; rpm
